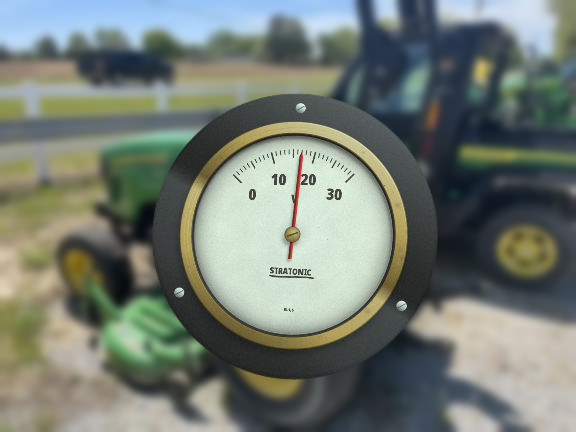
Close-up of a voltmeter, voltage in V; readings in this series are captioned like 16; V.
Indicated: 17; V
